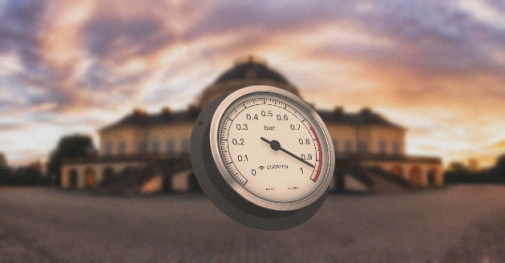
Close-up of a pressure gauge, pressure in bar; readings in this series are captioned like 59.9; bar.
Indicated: 0.95; bar
